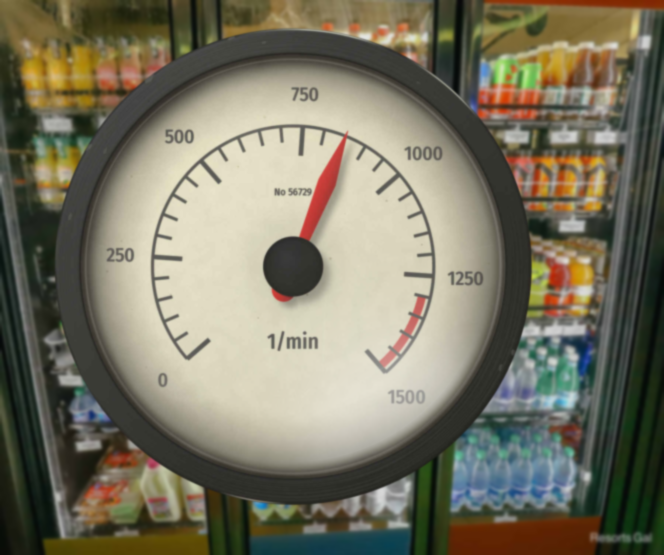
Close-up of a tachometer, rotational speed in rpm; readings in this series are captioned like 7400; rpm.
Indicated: 850; rpm
